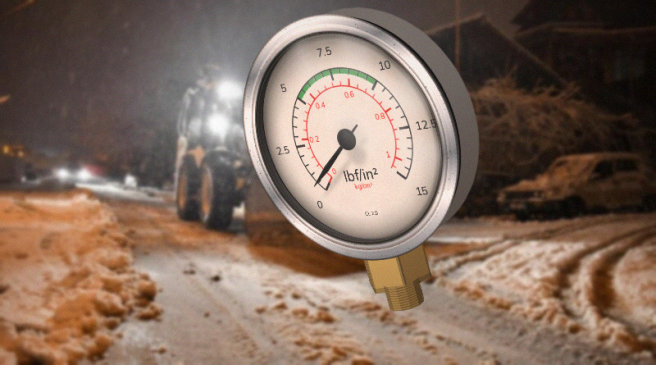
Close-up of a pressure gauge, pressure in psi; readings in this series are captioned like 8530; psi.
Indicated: 0.5; psi
